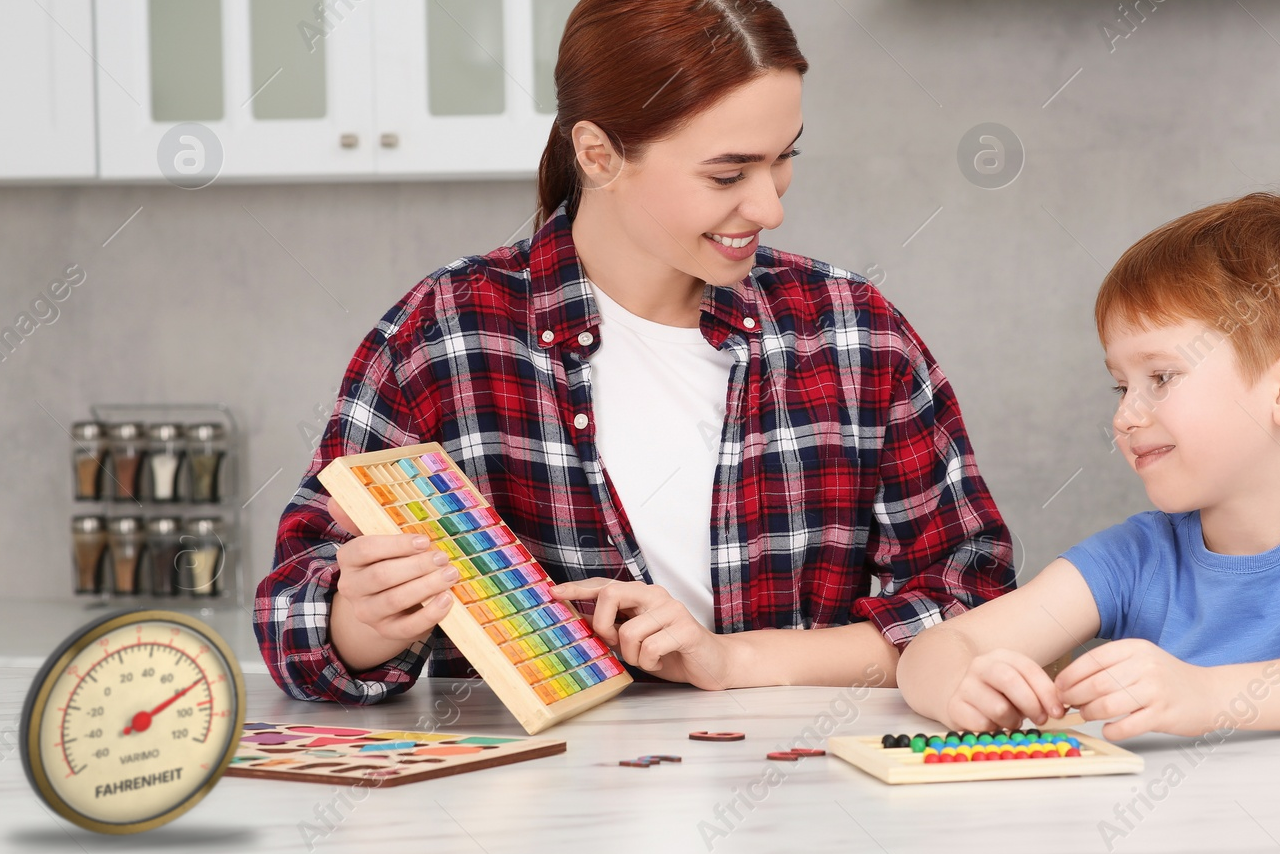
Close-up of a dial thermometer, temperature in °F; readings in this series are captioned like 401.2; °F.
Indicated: 80; °F
